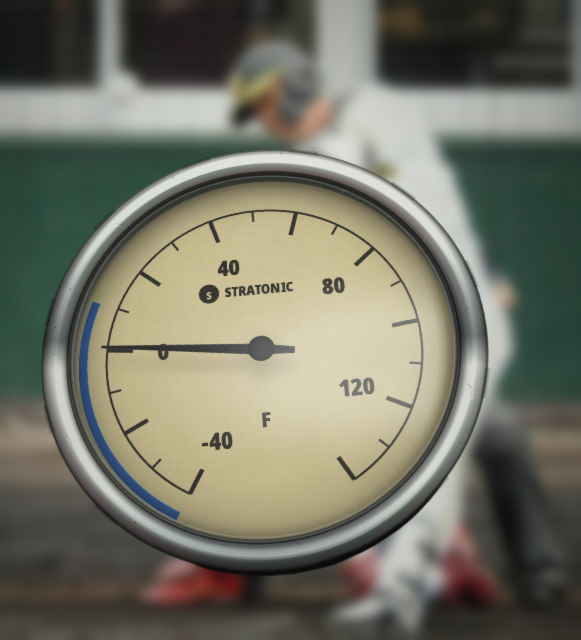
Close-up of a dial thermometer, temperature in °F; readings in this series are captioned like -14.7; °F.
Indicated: 0; °F
